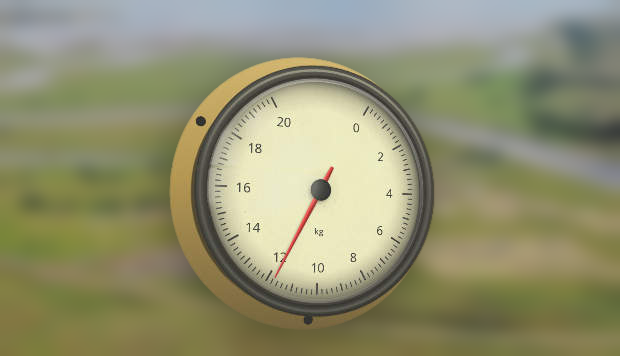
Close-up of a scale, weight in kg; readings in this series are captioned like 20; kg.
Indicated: 11.8; kg
